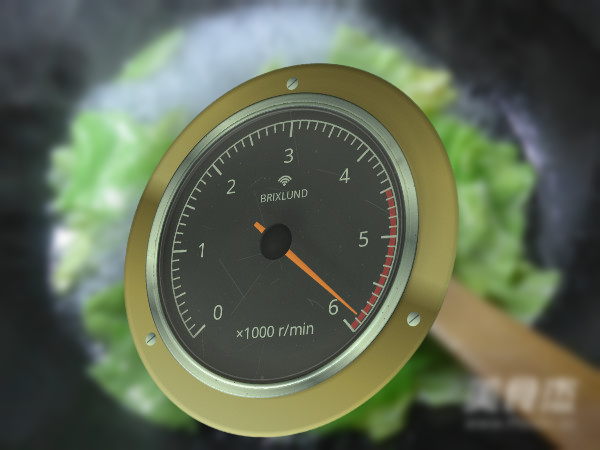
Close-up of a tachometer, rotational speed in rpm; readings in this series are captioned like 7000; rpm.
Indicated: 5850; rpm
